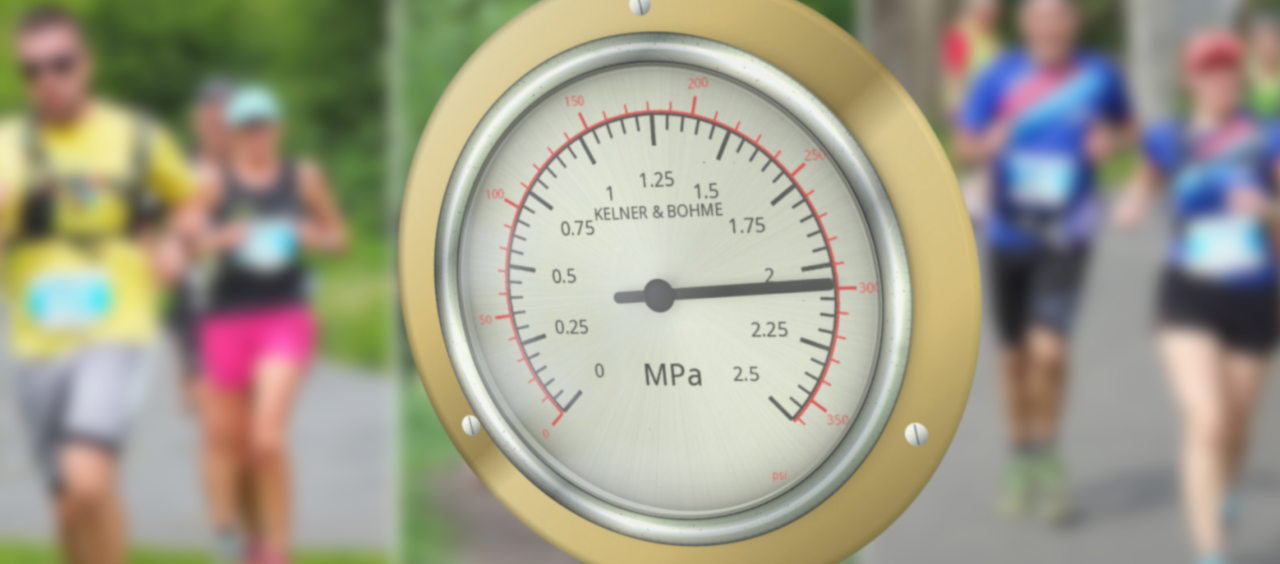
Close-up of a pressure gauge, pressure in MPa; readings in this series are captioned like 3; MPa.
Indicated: 2.05; MPa
